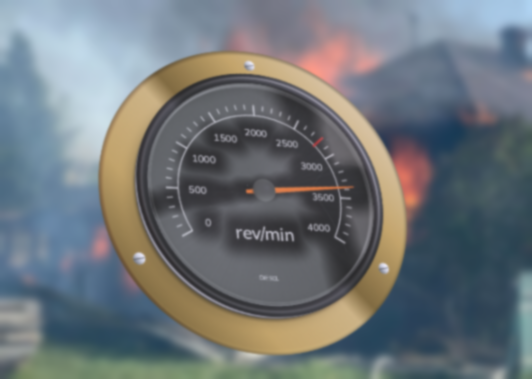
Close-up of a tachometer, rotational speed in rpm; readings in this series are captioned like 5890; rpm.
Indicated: 3400; rpm
